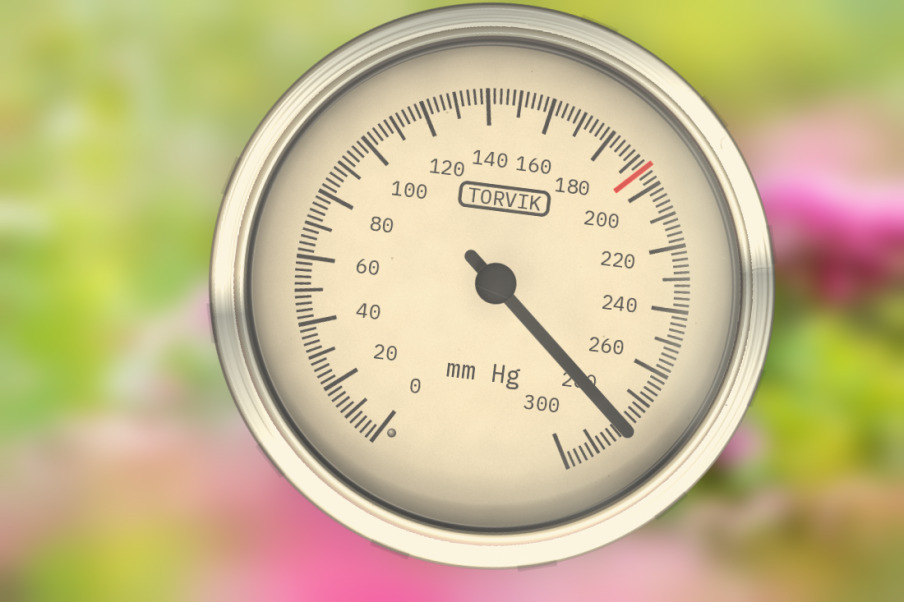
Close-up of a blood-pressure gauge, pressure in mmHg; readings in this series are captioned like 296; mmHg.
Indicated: 280; mmHg
